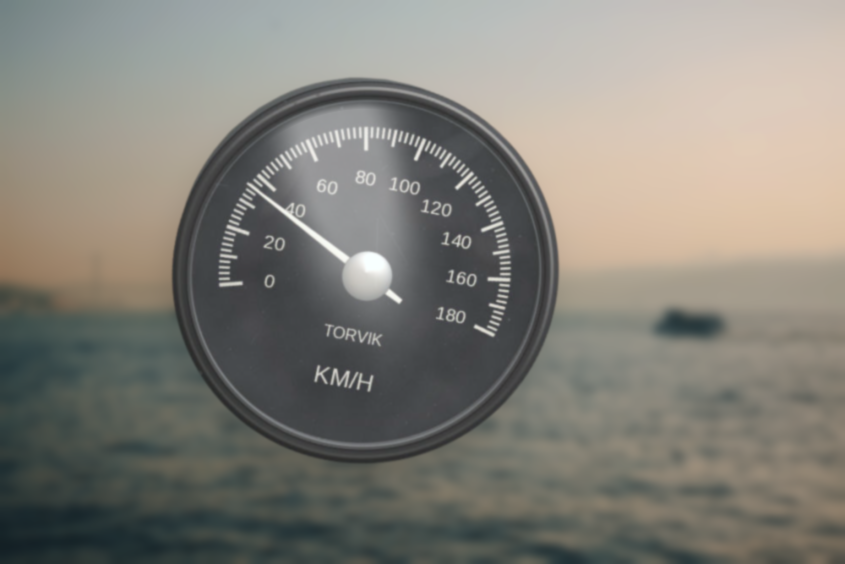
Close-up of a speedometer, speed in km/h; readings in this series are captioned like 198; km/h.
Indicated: 36; km/h
